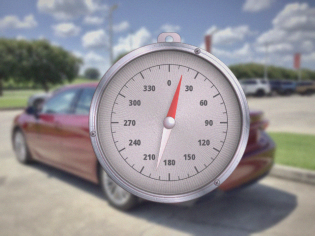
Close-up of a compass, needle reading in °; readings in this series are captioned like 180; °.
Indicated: 15; °
